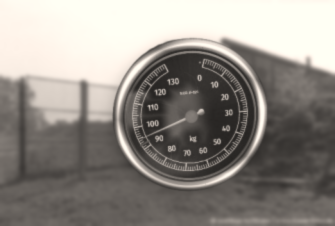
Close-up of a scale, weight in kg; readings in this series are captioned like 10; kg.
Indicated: 95; kg
